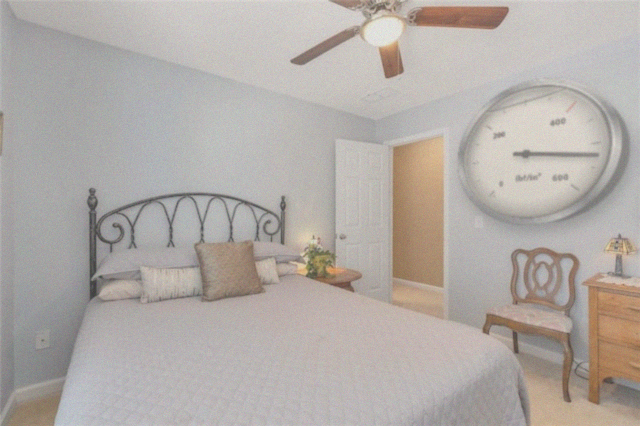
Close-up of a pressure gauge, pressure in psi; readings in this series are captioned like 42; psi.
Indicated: 525; psi
